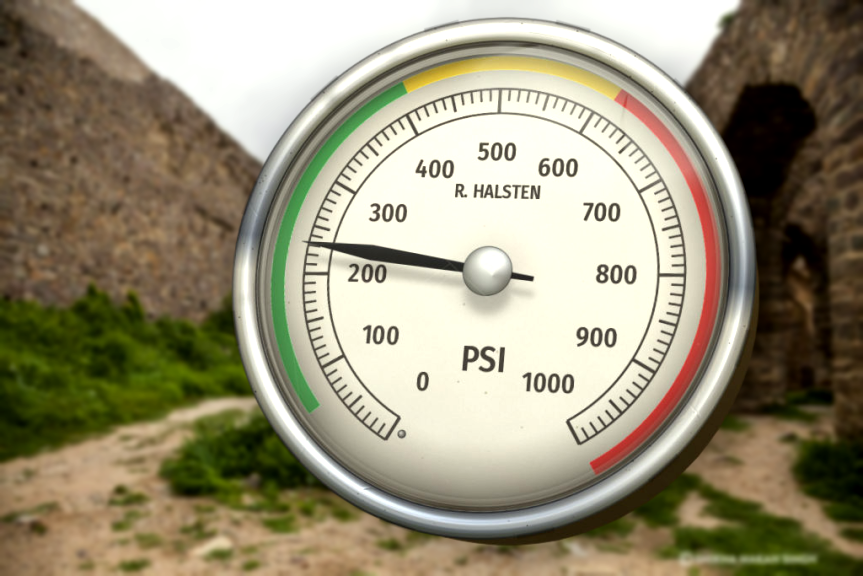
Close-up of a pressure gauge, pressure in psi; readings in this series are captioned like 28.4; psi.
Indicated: 230; psi
